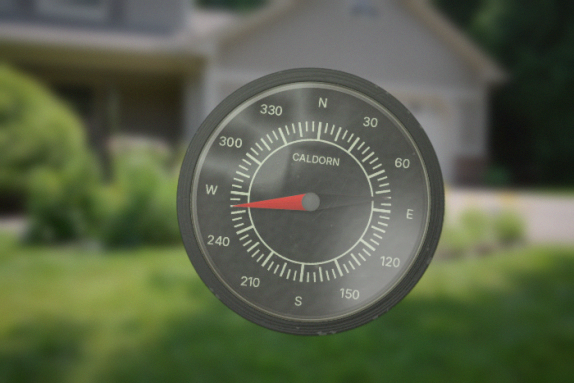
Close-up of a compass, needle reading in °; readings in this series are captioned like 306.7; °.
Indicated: 260; °
